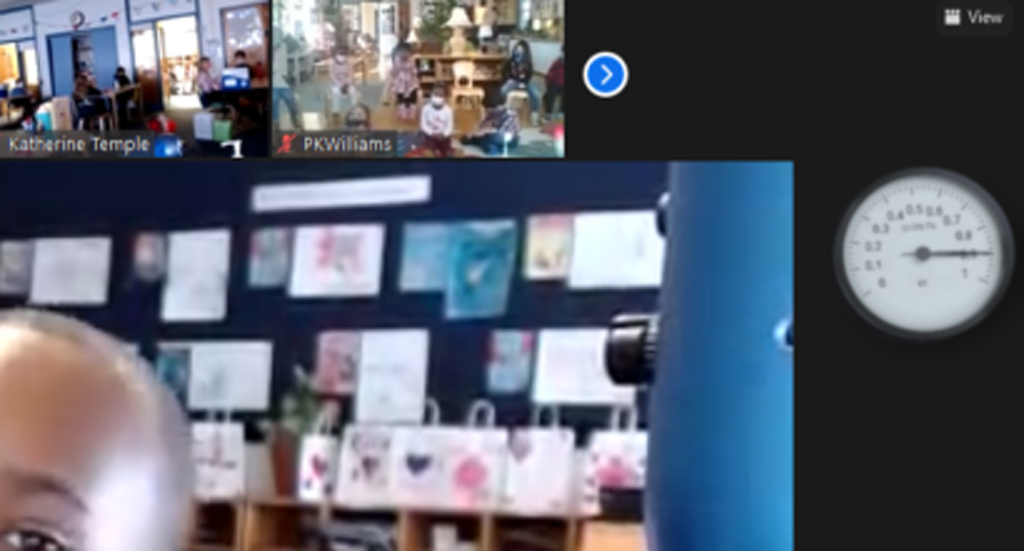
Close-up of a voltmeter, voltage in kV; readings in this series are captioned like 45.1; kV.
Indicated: 0.9; kV
